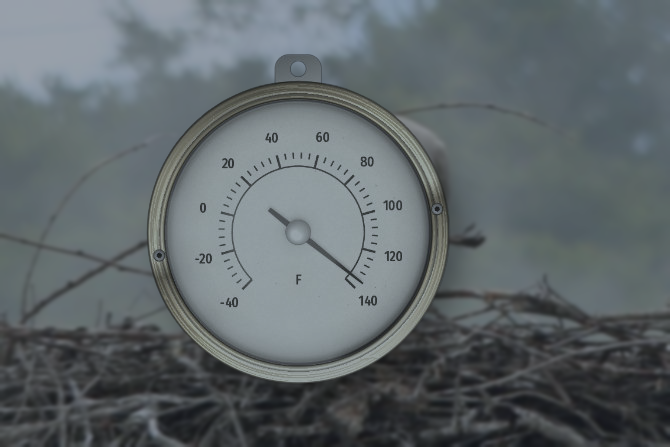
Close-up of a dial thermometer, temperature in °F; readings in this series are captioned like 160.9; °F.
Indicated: 136; °F
